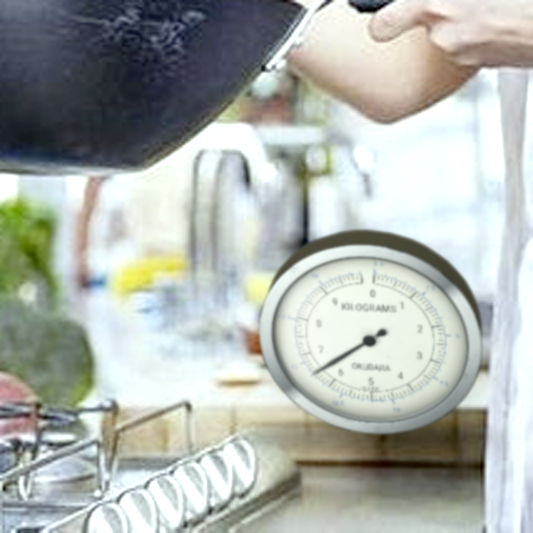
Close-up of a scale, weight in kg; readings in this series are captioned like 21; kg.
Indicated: 6.5; kg
